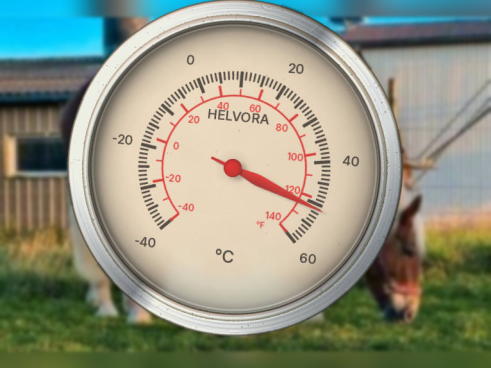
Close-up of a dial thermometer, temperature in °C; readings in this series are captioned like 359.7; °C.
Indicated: 51; °C
